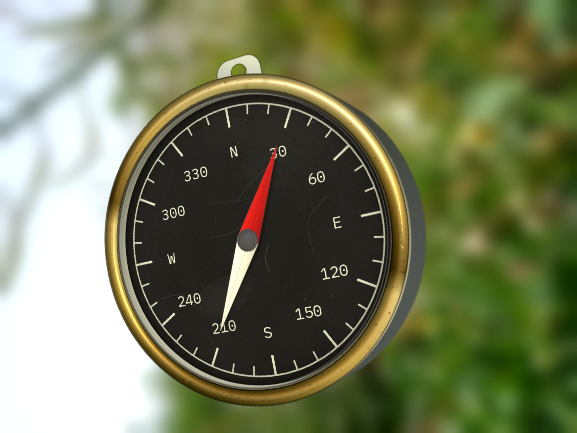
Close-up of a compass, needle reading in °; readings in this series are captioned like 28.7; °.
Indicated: 30; °
